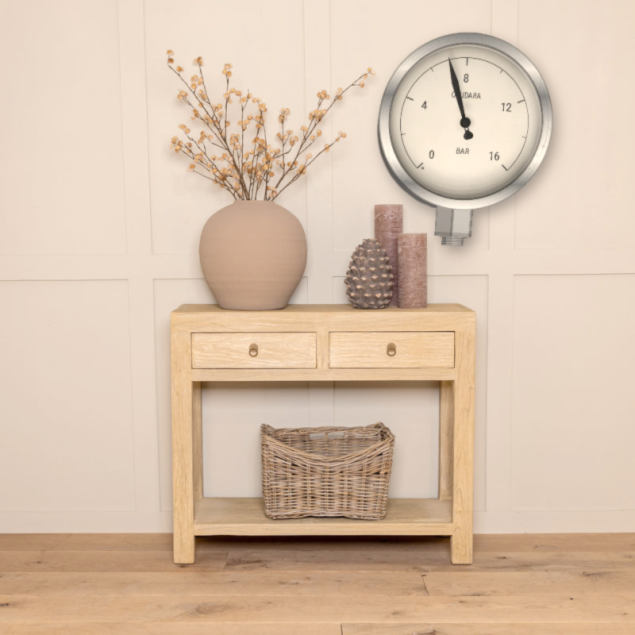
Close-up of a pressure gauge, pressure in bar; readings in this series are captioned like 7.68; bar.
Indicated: 7; bar
